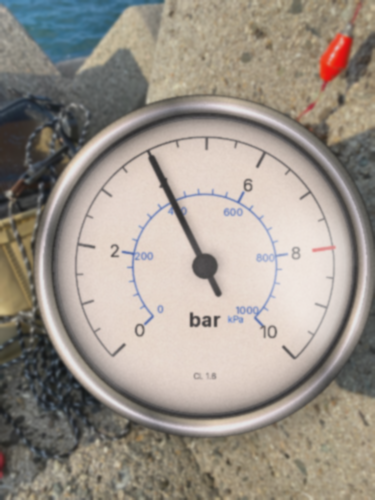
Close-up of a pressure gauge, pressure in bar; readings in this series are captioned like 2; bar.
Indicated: 4; bar
